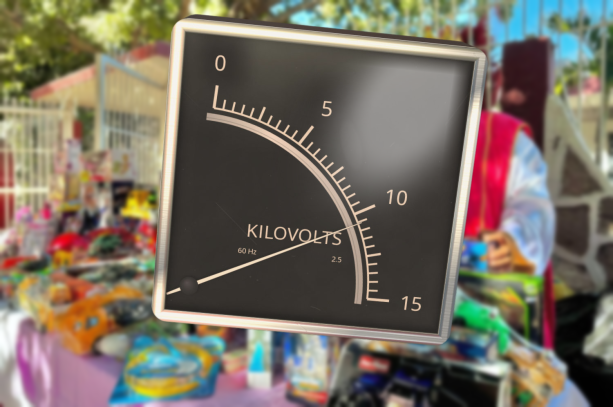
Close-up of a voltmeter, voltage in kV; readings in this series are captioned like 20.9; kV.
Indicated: 10.5; kV
